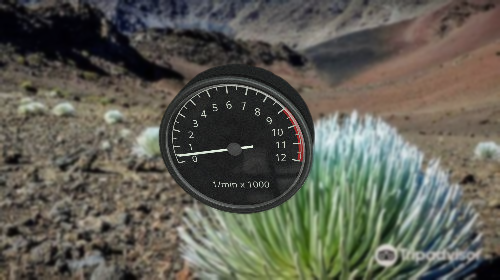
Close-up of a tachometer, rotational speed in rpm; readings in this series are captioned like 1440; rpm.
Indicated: 500; rpm
